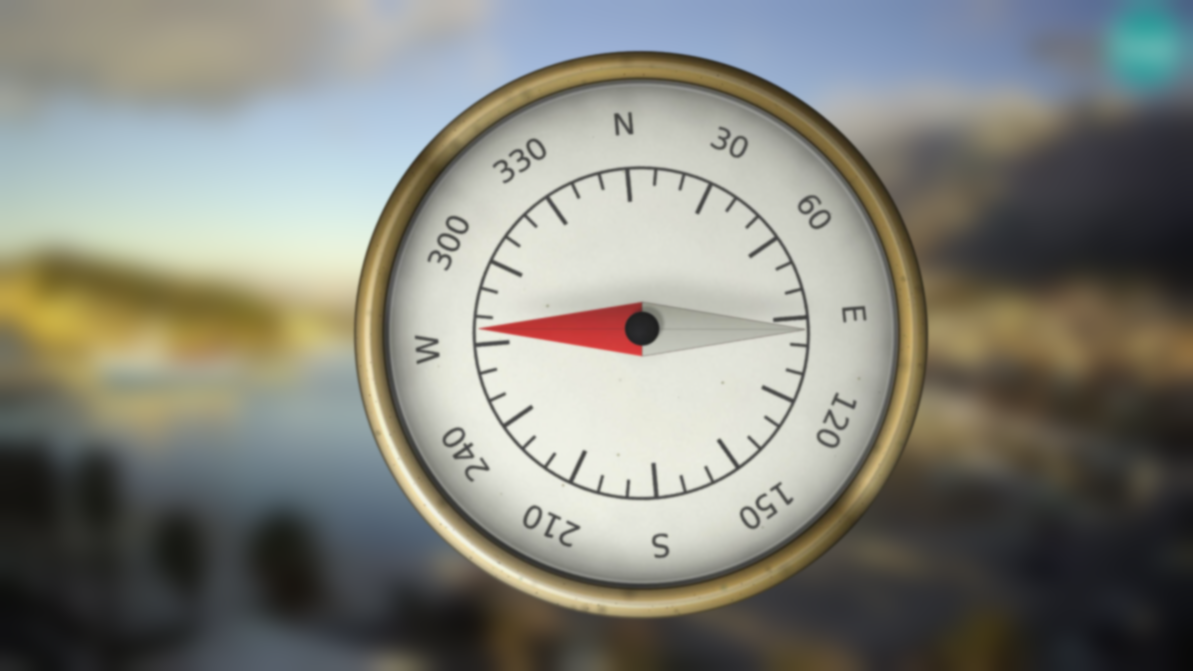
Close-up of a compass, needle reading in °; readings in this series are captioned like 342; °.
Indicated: 275; °
